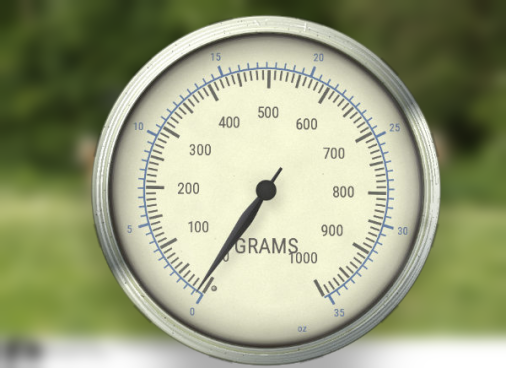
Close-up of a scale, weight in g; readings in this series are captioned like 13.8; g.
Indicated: 10; g
